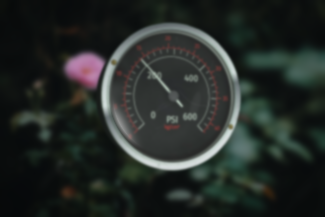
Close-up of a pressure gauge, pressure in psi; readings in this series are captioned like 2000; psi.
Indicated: 200; psi
